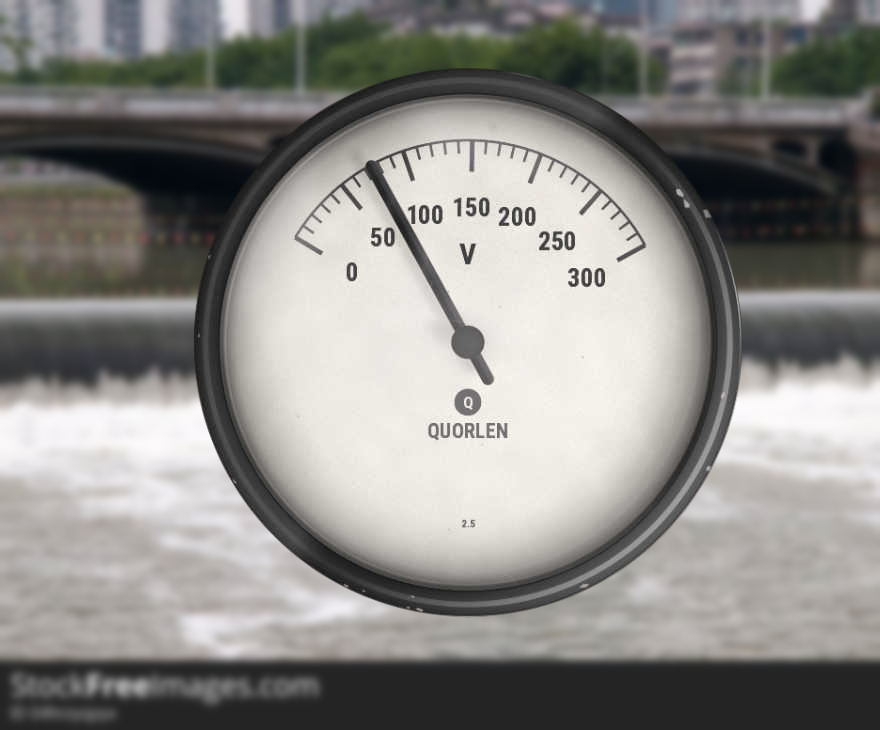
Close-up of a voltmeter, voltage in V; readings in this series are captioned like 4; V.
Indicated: 75; V
